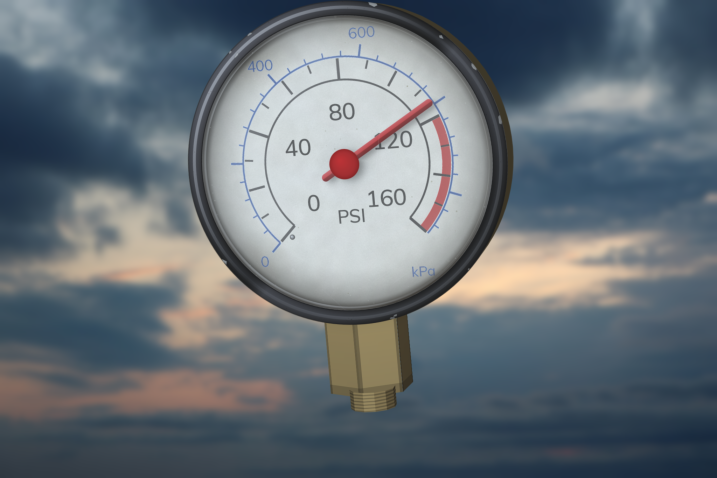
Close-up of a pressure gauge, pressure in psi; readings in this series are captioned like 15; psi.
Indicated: 115; psi
